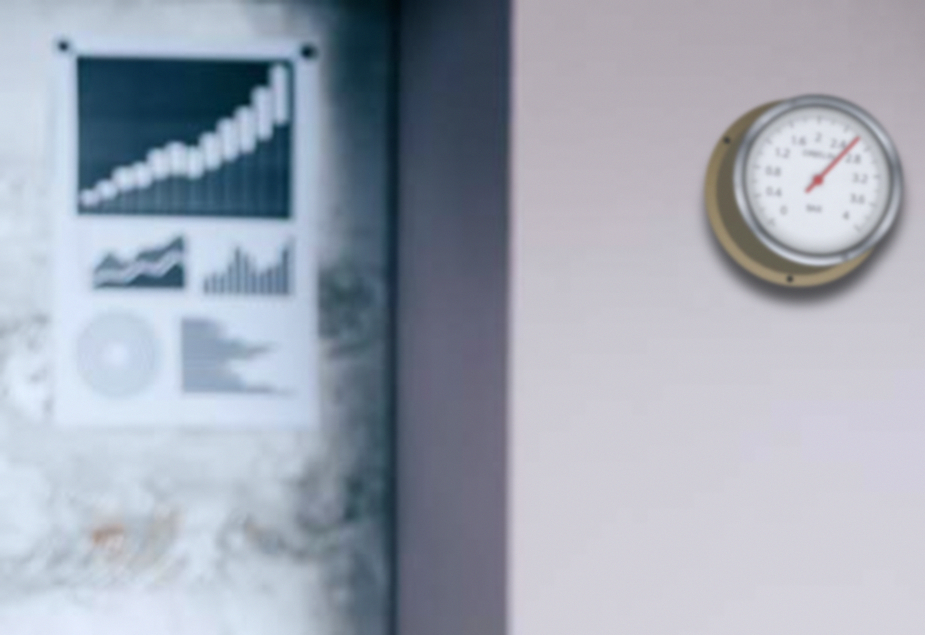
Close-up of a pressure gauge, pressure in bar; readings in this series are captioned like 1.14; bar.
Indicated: 2.6; bar
